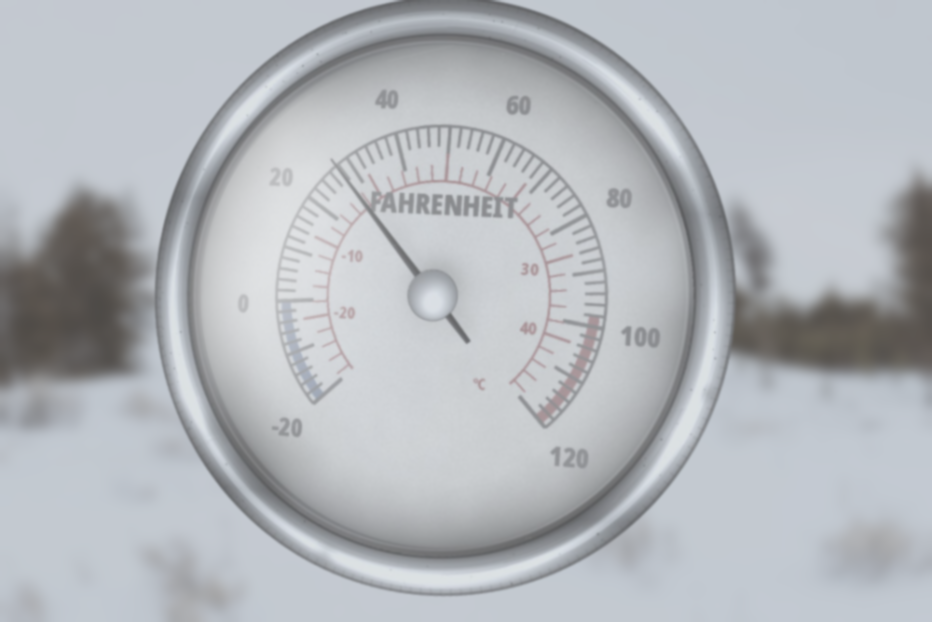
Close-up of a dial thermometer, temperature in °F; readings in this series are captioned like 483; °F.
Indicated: 28; °F
